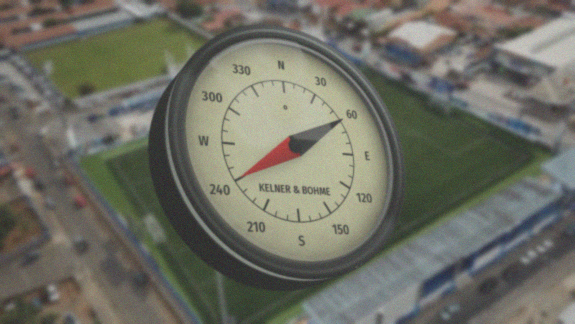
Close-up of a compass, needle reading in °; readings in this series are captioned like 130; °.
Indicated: 240; °
